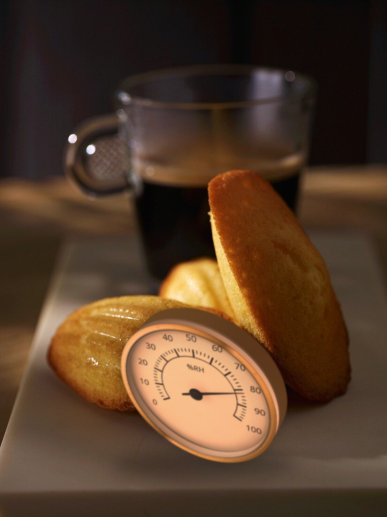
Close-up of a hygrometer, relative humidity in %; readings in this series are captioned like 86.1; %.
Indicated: 80; %
